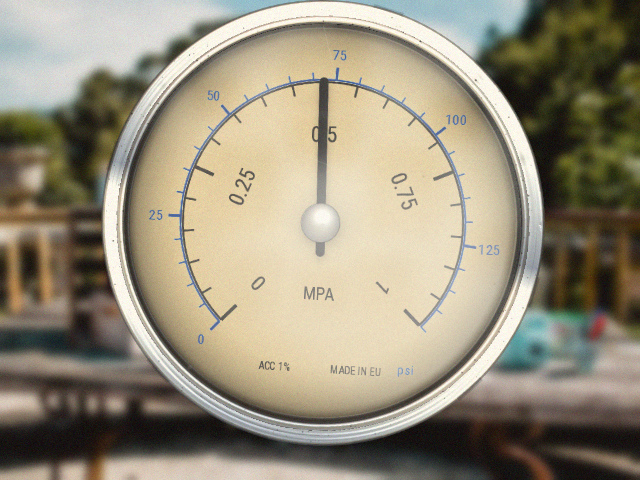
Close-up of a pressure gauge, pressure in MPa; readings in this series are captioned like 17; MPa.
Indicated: 0.5; MPa
